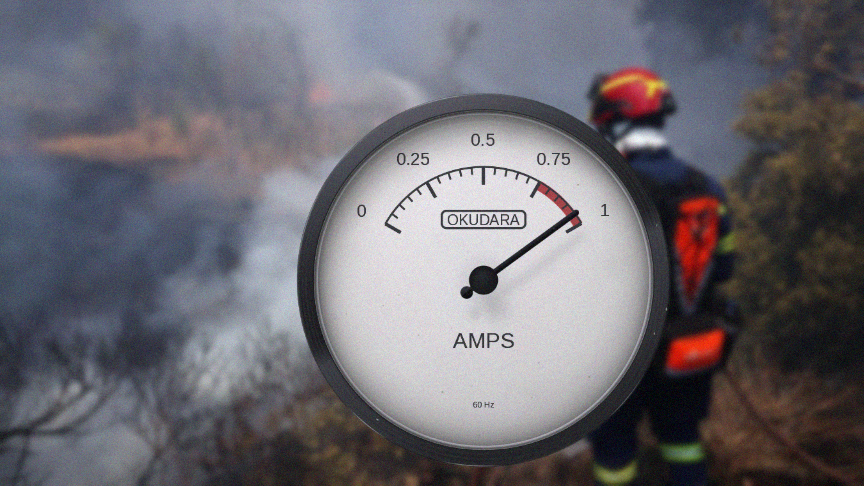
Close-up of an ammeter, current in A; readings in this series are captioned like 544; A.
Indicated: 0.95; A
